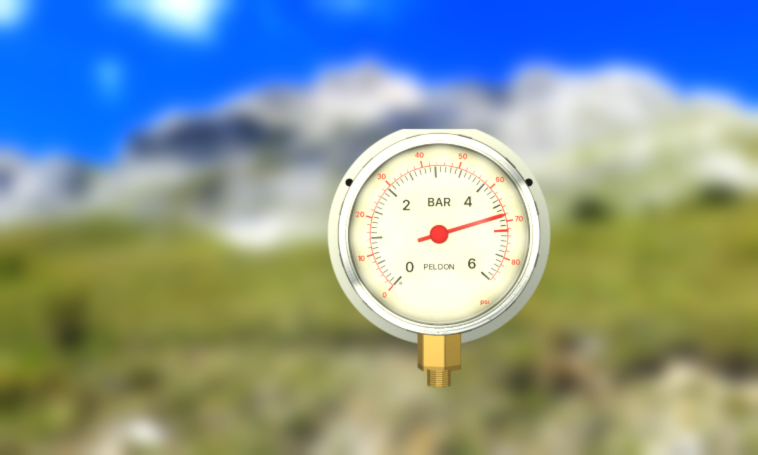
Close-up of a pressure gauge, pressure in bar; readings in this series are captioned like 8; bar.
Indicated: 4.7; bar
